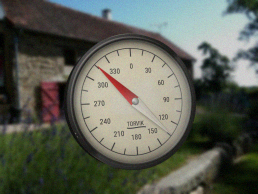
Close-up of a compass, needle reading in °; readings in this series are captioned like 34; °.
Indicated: 315; °
